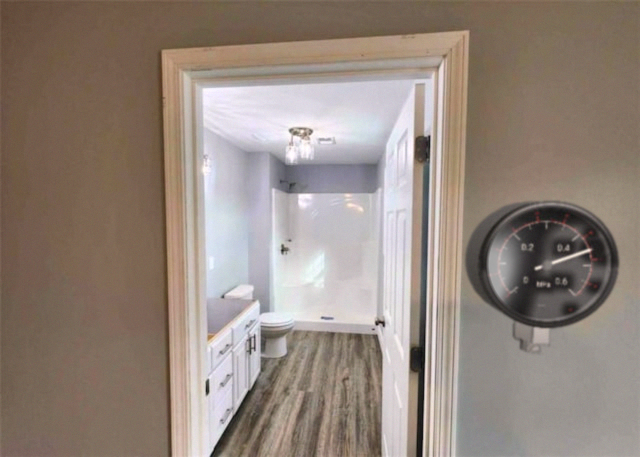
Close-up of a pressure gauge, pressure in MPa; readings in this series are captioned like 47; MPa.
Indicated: 0.45; MPa
